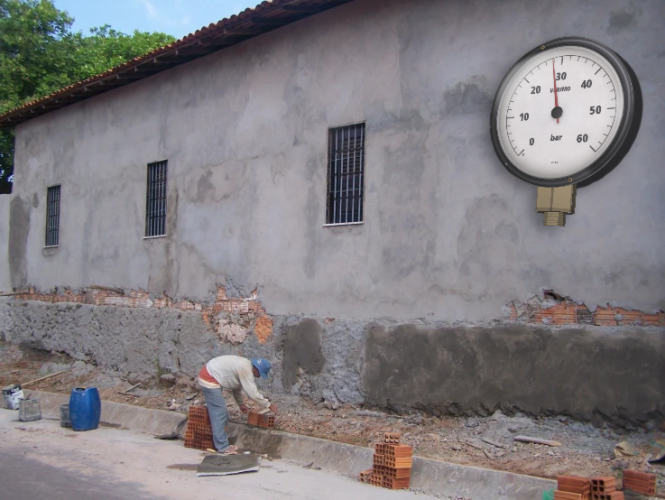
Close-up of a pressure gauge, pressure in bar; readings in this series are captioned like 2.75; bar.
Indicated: 28; bar
